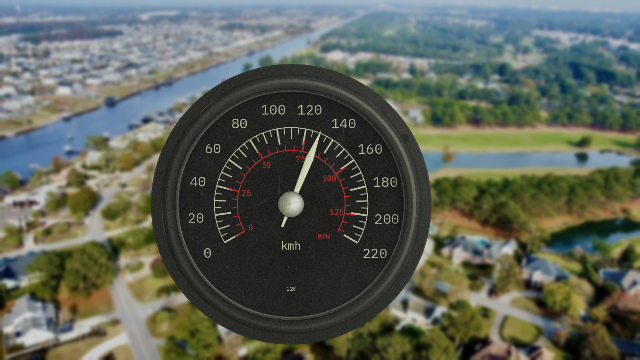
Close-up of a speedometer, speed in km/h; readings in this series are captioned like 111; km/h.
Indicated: 130; km/h
